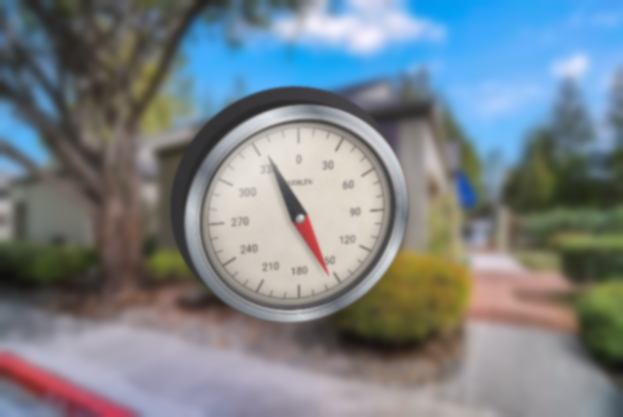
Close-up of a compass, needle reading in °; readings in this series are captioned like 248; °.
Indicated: 155; °
